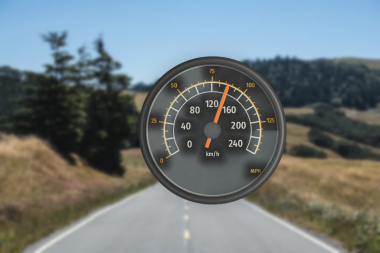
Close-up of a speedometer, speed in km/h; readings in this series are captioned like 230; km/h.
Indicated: 140; km/h
